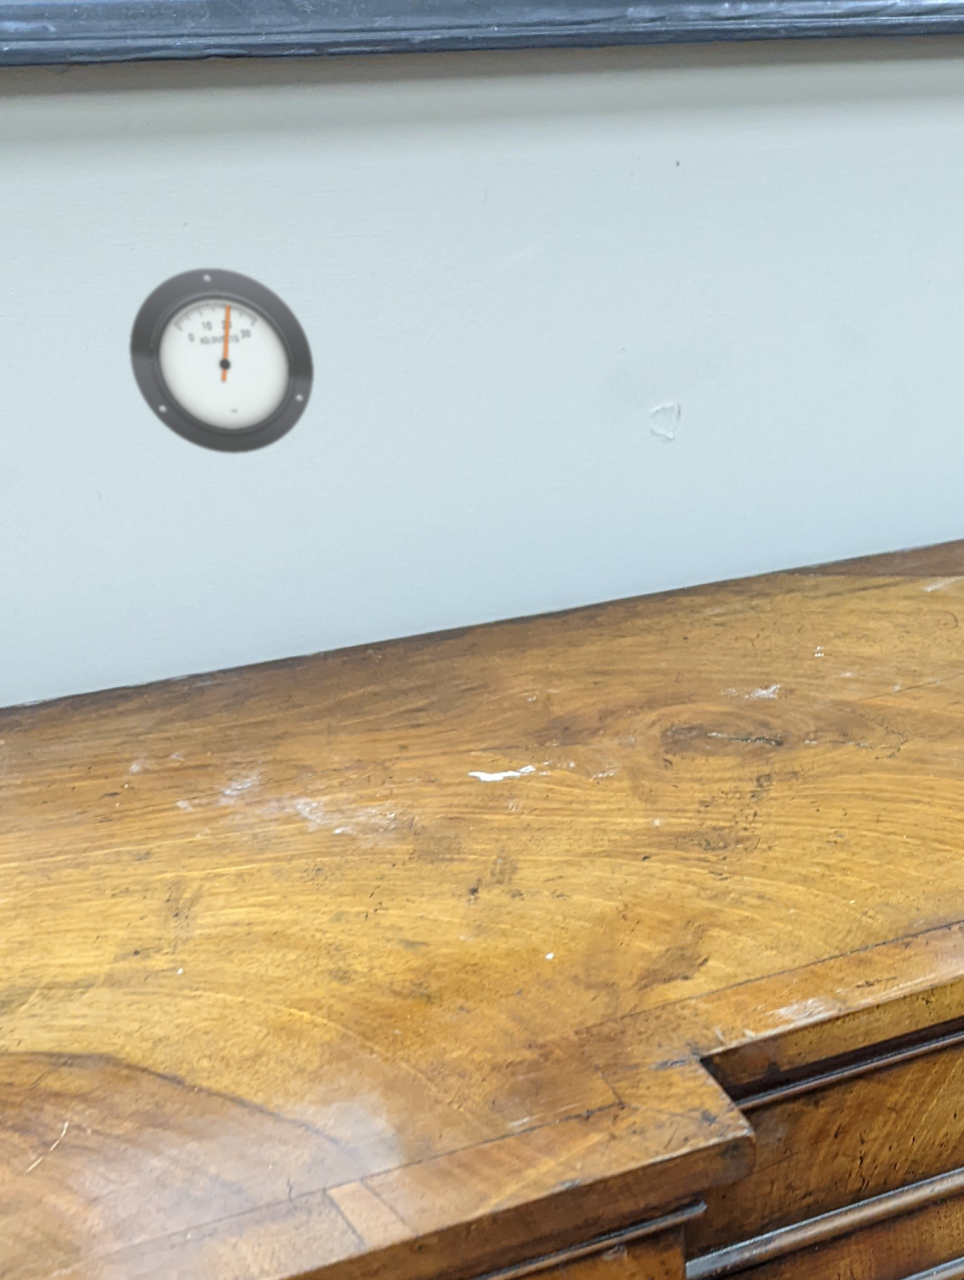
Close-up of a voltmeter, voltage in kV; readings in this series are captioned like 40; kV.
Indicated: 20; kV
